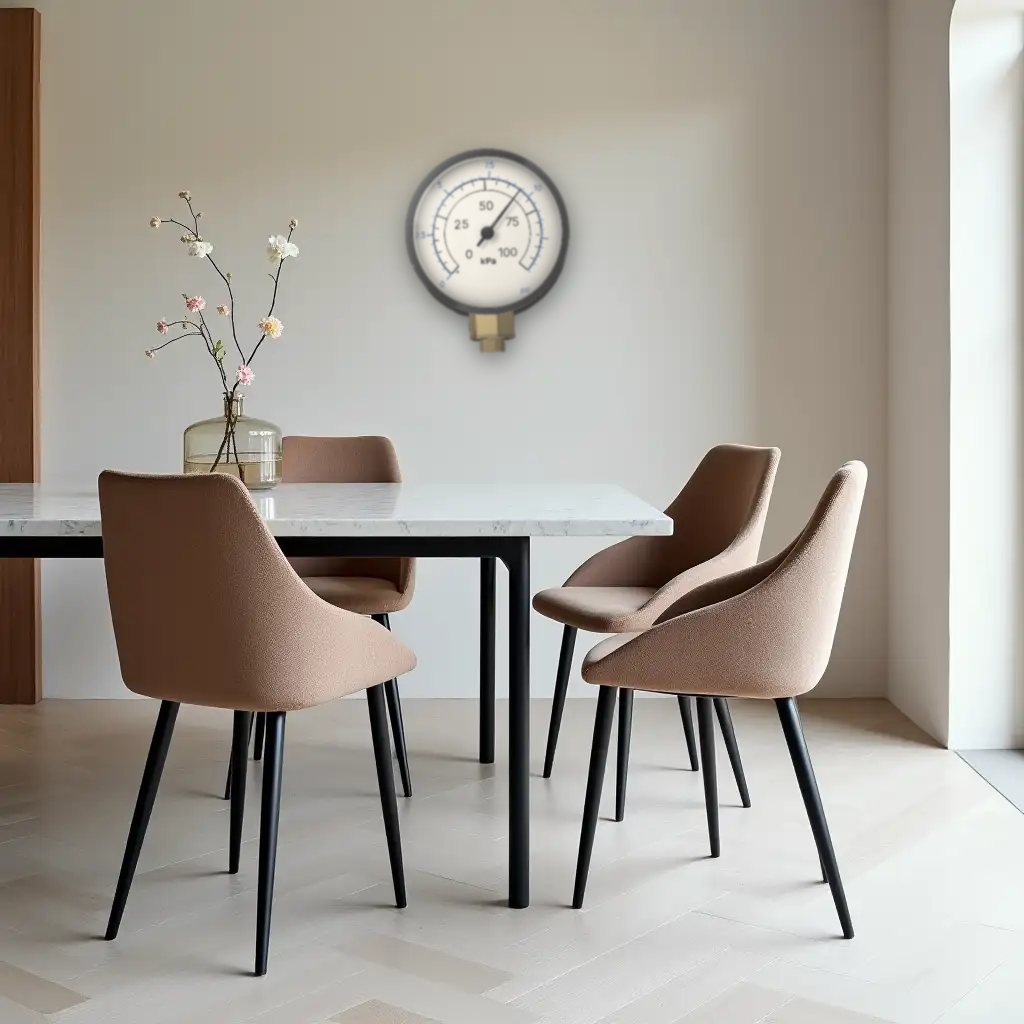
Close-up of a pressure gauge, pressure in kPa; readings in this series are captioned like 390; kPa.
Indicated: 65; kPa
